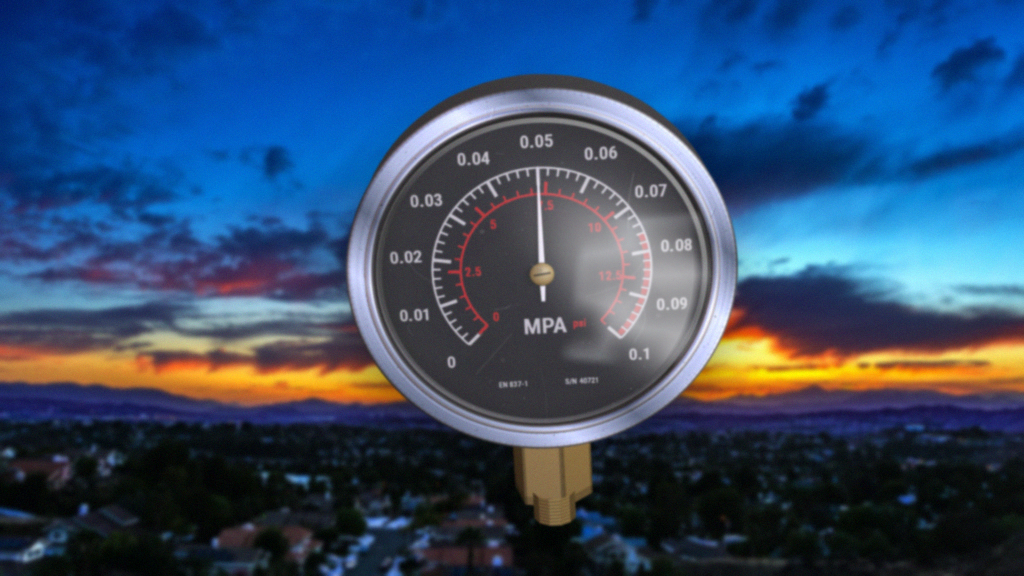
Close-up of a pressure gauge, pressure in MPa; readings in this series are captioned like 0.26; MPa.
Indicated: 0.05; MPa
